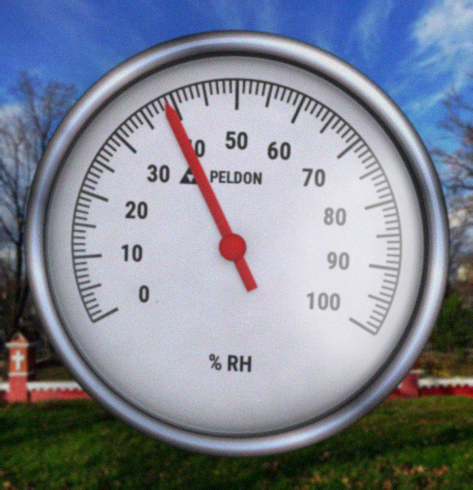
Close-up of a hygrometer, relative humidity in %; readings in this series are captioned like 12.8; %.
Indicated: 39; %
